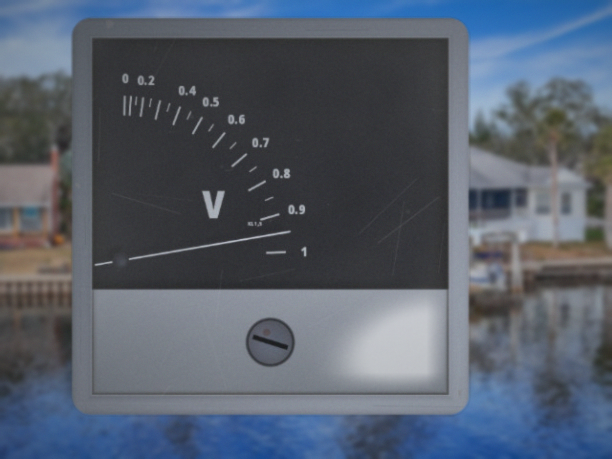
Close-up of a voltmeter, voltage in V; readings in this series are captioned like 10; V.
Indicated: 0.95; V
